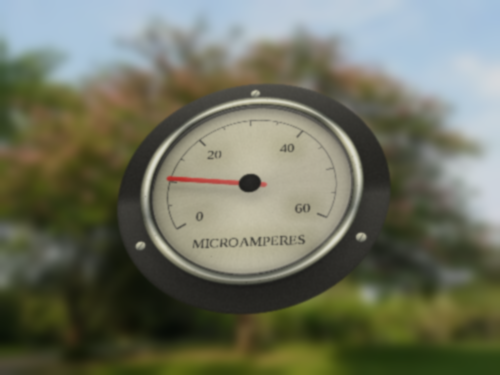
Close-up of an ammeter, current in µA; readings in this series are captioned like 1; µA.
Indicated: 10; µA
